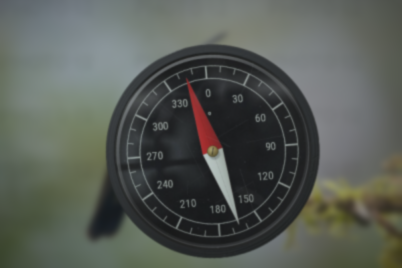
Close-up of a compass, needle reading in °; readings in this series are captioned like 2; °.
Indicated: 345; °
